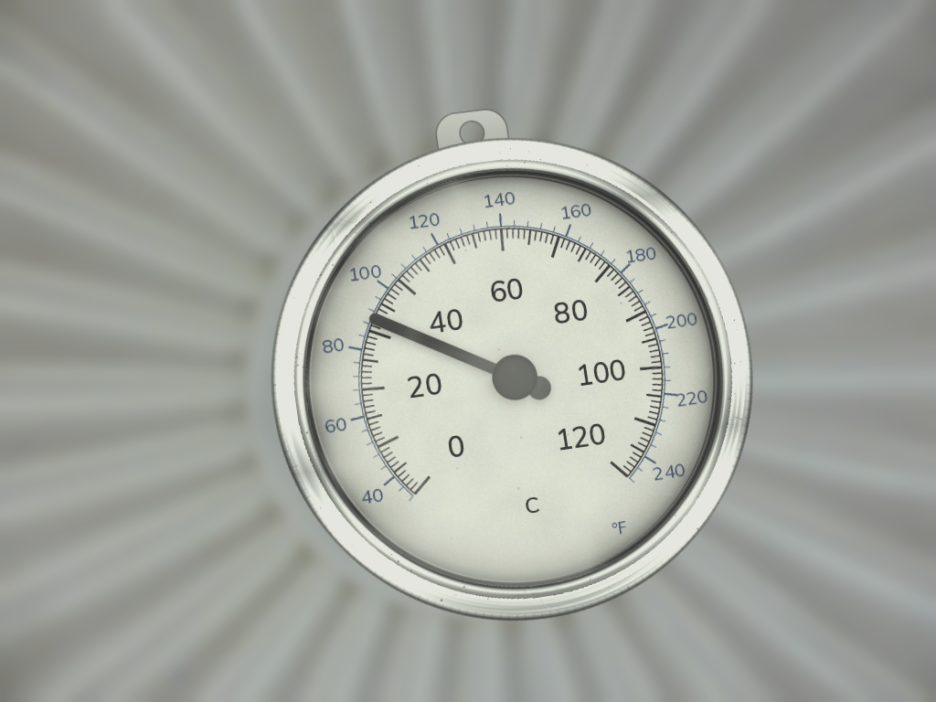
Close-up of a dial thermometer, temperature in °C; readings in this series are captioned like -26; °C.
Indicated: 32; °C
